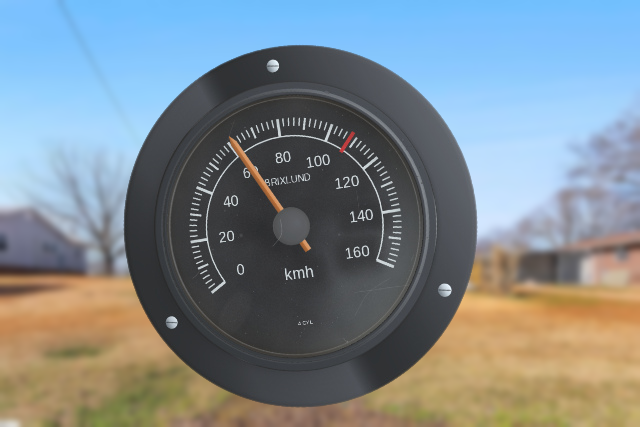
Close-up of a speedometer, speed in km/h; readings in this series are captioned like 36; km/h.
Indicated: 62; km/h
